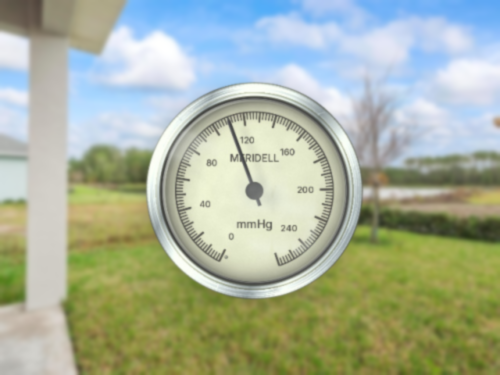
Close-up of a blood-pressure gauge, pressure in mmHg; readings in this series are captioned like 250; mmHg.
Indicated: 110; mmHg
